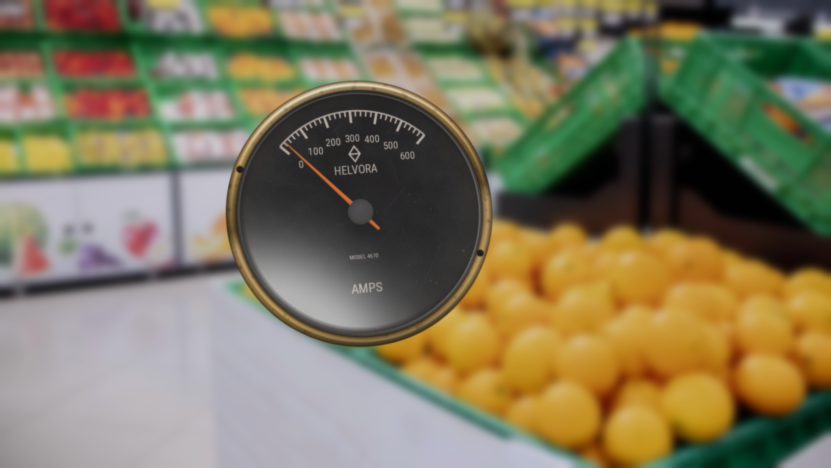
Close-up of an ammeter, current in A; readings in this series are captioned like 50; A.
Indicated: 20; A
